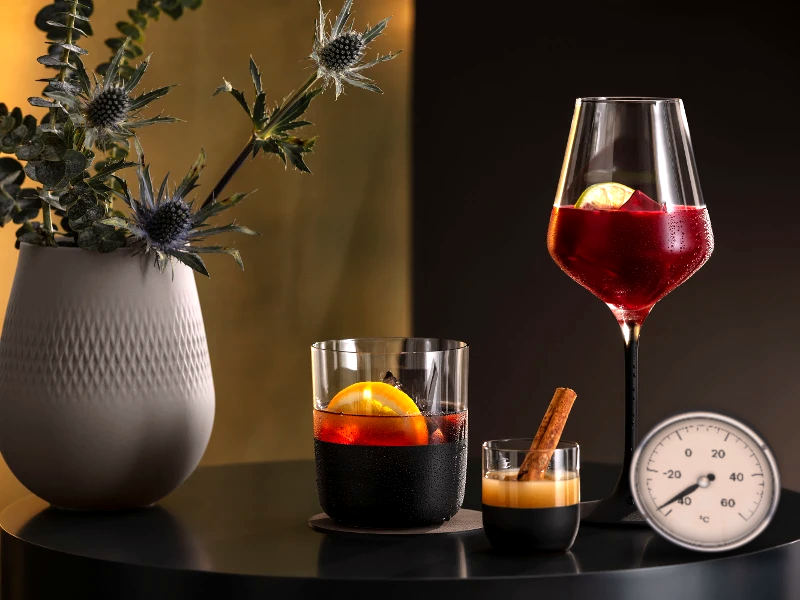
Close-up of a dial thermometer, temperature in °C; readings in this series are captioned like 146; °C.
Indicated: -36; °C
